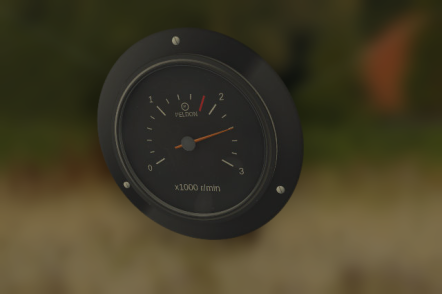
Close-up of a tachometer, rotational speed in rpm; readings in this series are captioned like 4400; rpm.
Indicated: 2400; rpm
